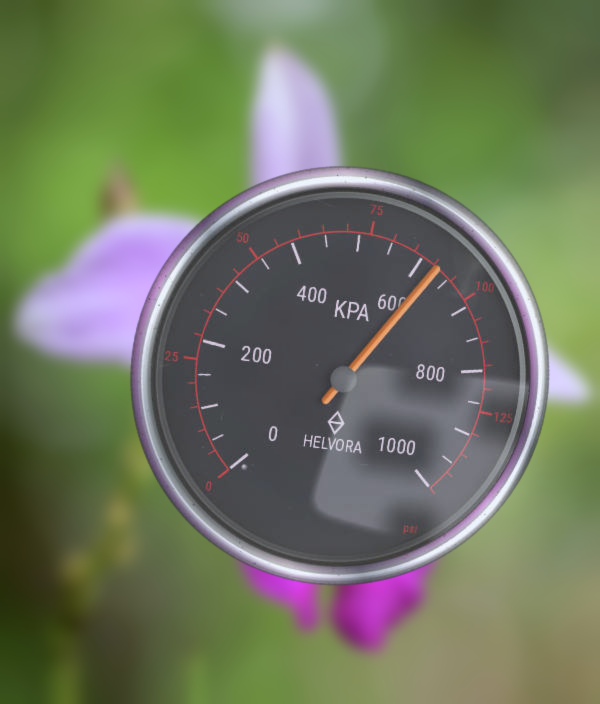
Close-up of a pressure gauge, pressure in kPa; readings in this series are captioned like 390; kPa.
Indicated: 625; kPa
